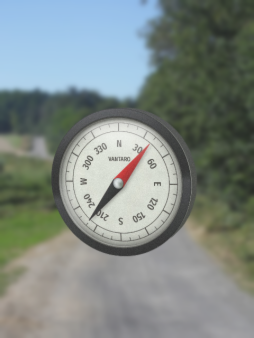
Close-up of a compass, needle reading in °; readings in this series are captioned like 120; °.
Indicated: 40; °
